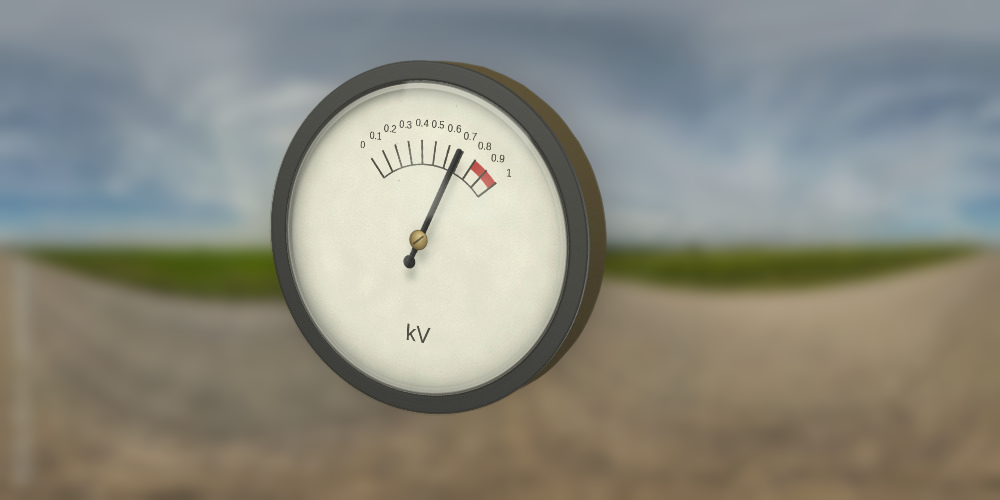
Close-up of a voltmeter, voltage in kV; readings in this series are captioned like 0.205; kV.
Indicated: 0.7; kV
